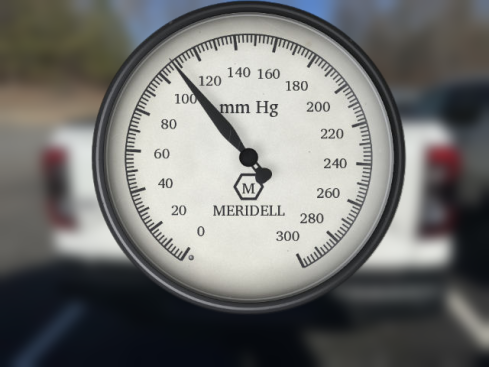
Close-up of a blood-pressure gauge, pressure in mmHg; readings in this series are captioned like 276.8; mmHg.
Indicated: 108; mmHg
